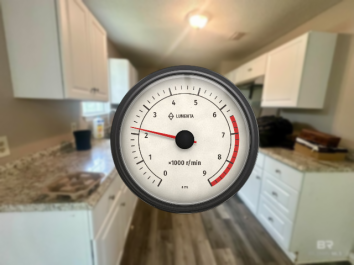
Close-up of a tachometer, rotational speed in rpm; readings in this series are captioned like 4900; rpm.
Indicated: 2200; rpm
